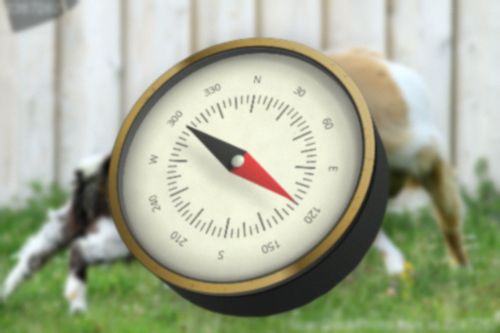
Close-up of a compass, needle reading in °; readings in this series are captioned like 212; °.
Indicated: 120; °
